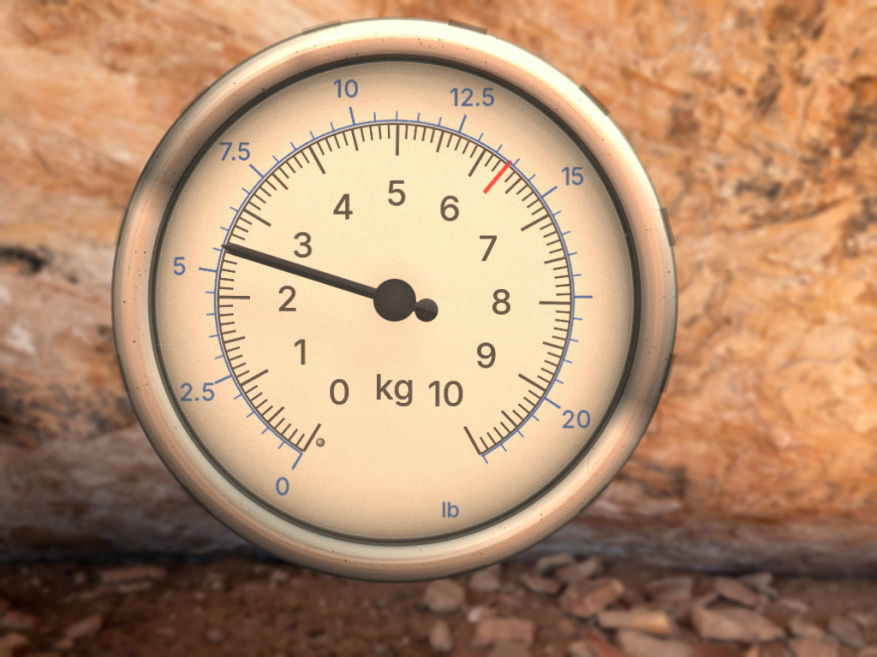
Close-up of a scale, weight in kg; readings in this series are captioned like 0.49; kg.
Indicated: 2.55; kg
